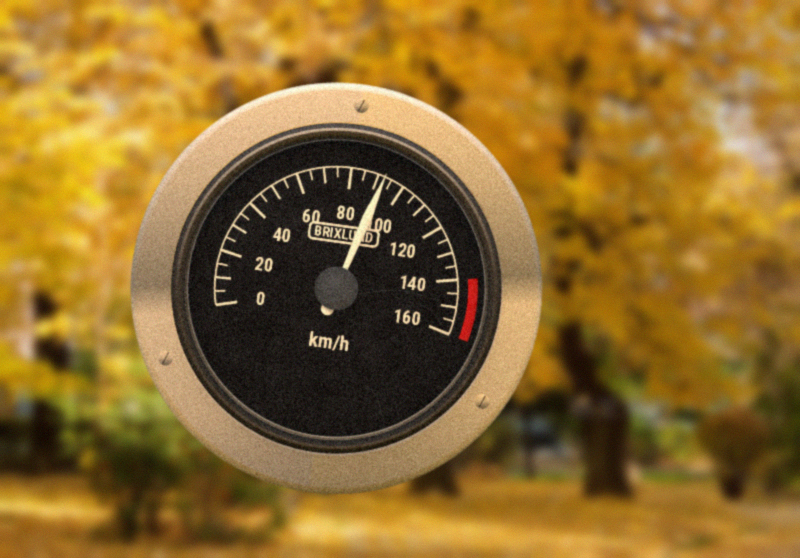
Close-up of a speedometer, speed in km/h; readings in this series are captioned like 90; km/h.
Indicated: 92.5; km/h
